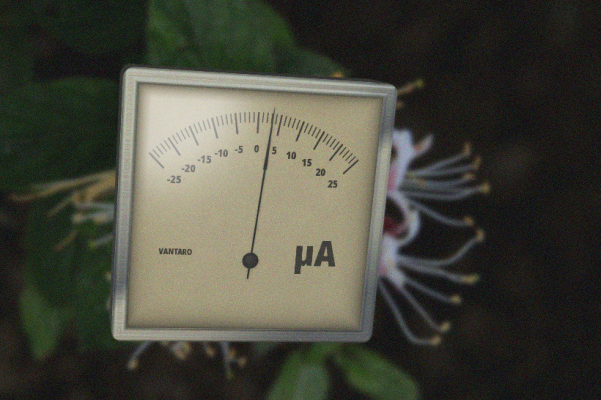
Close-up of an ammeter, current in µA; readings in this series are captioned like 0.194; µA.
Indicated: 3; µA
